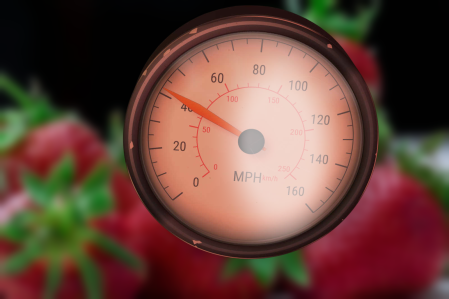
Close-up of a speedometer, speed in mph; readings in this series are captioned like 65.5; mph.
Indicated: 42.5; mph
